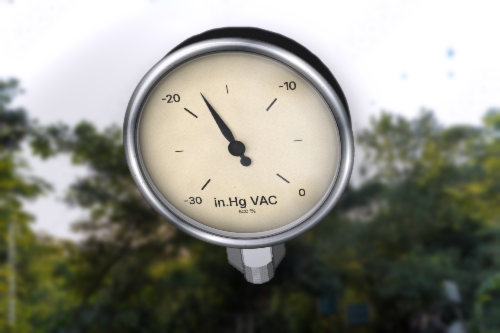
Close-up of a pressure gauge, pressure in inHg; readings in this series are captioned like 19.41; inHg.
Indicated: -17.5; inHg
